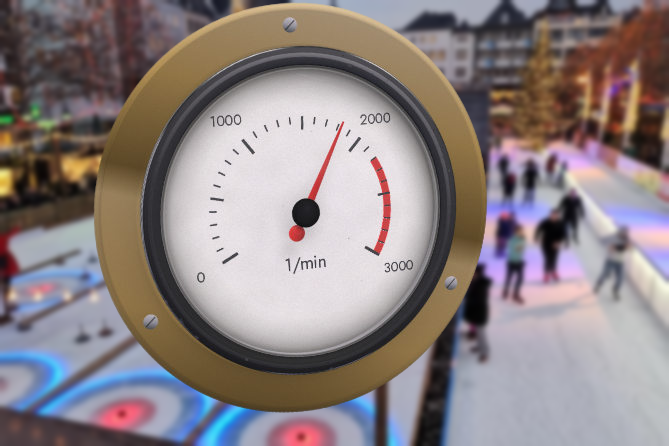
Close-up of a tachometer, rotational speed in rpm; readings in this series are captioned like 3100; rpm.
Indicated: 1800; rpm
